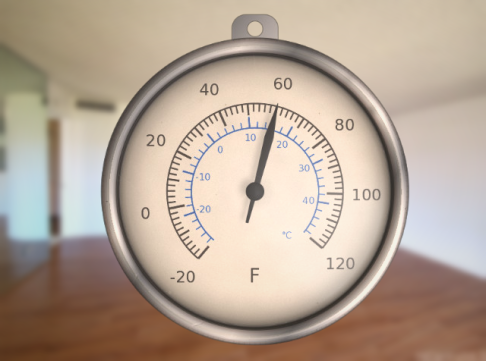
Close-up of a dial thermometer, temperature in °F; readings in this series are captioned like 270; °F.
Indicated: 60; °F
